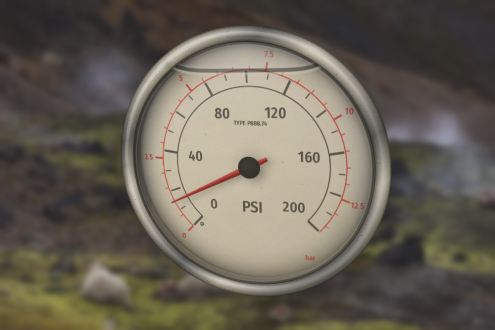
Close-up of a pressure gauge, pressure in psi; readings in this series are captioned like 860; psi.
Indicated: 15; psi
